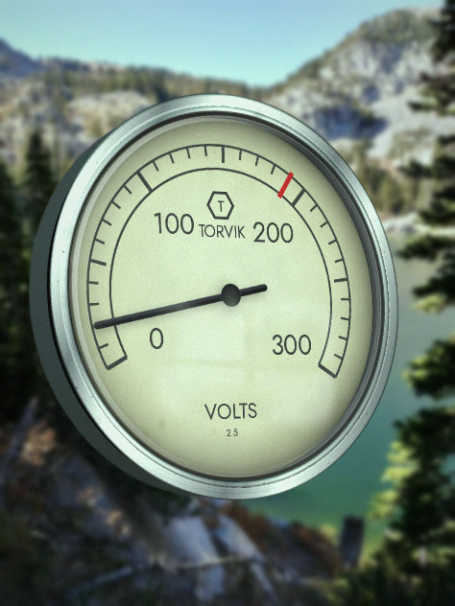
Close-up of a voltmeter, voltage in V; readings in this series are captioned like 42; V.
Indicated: 20; V
